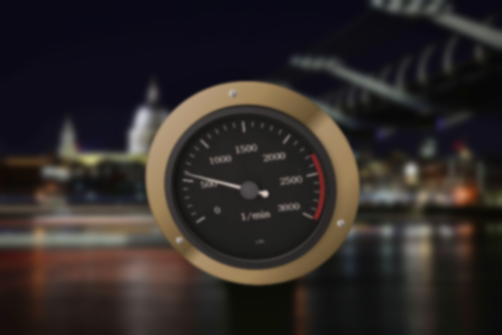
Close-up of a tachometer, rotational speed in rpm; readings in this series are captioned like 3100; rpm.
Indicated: 600; rpm
